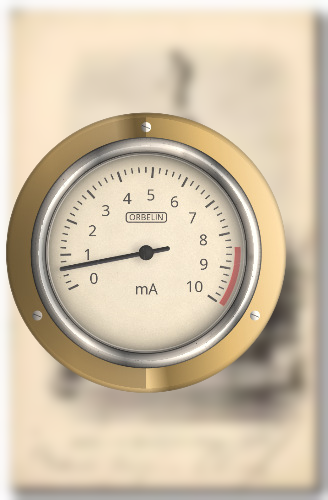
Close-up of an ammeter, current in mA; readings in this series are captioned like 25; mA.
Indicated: 0.6; mA
